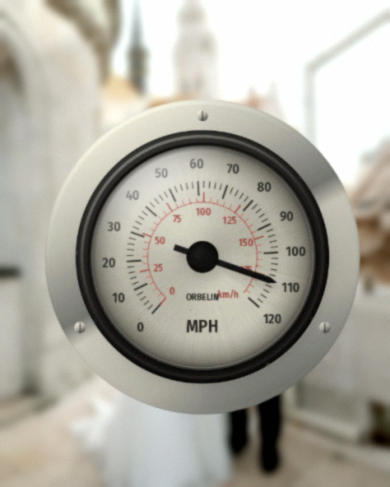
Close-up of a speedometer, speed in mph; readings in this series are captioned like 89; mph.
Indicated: 110; mph
